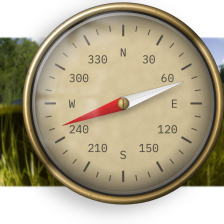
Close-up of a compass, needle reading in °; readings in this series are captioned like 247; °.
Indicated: 250; °
